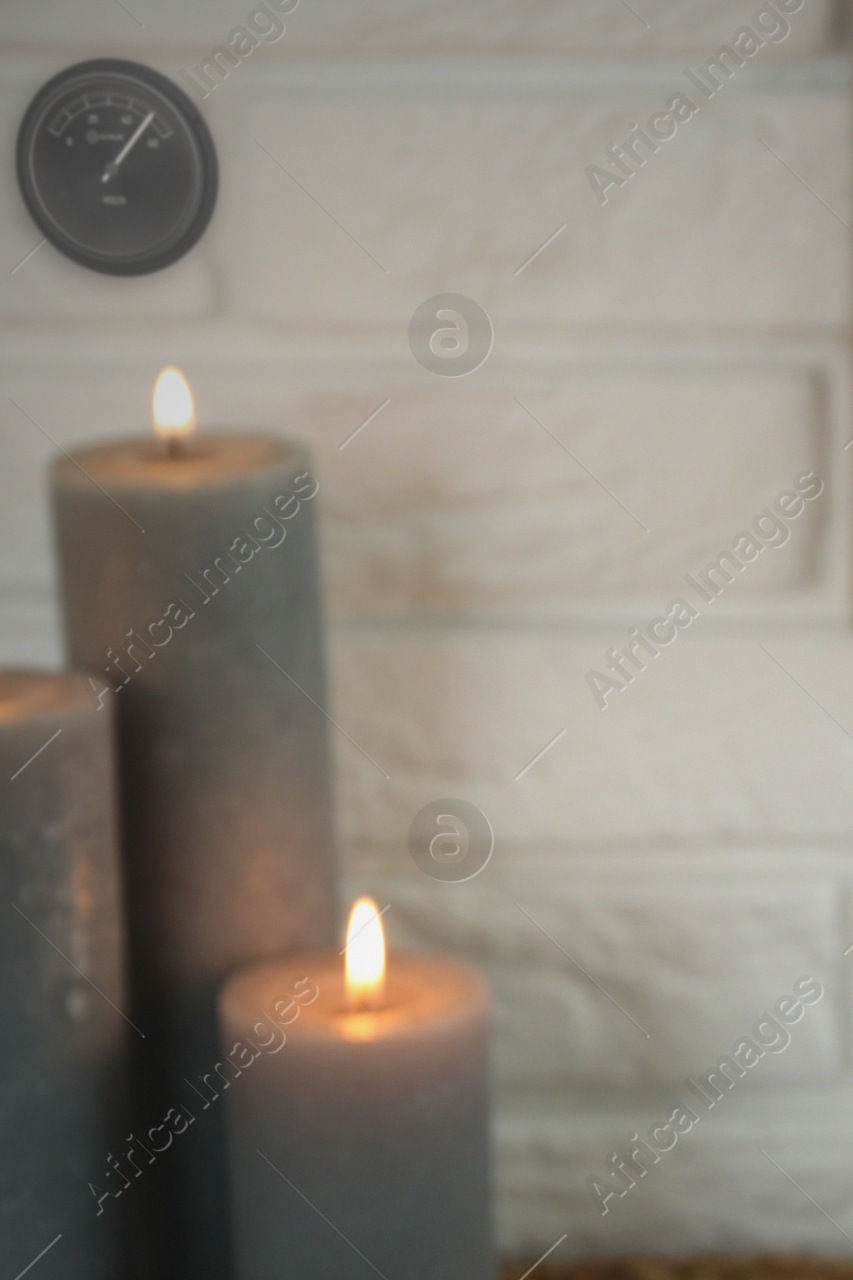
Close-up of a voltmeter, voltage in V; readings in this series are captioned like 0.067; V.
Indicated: 50; V
